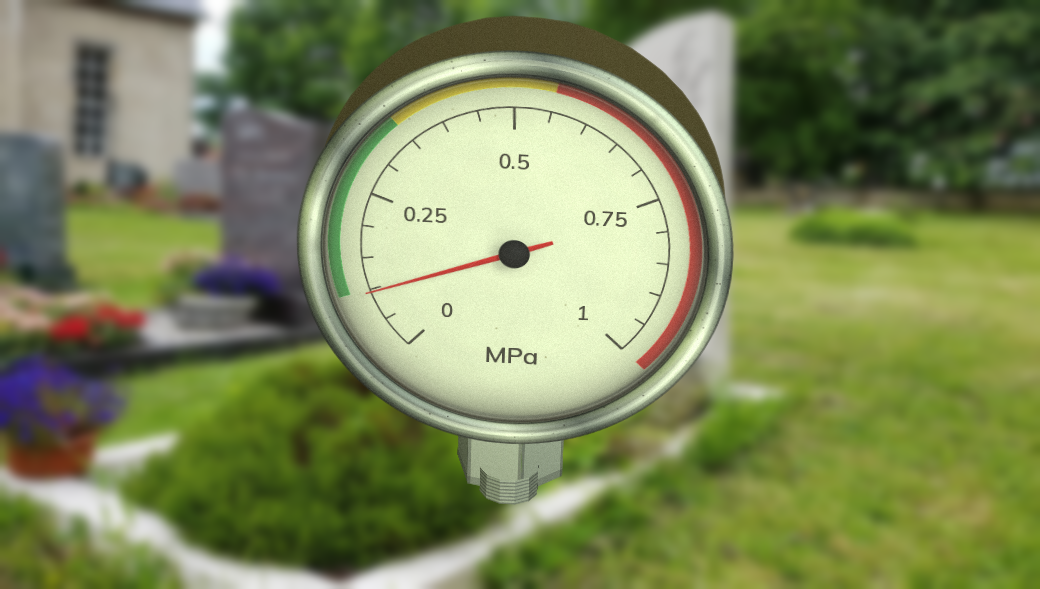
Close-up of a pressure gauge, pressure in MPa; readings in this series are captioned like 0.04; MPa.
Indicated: 0.1; MPa
